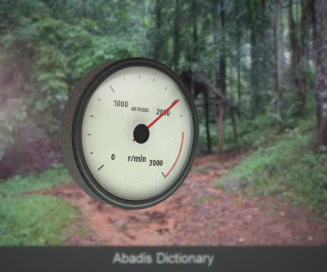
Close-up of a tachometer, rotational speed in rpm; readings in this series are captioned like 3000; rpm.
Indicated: 2000; rpm
